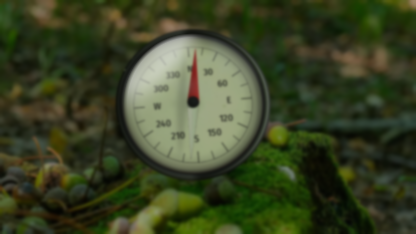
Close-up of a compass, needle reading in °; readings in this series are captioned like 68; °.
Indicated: 7.5; °
